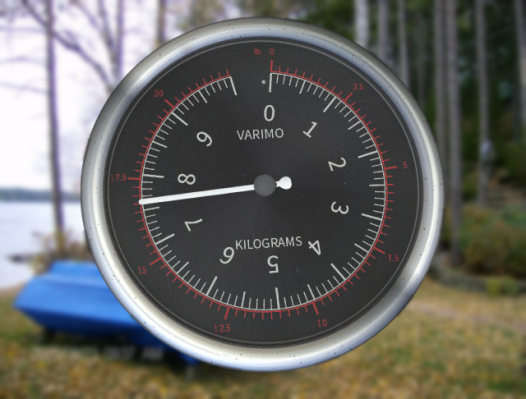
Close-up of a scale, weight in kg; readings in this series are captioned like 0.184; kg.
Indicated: 7.6; kg
